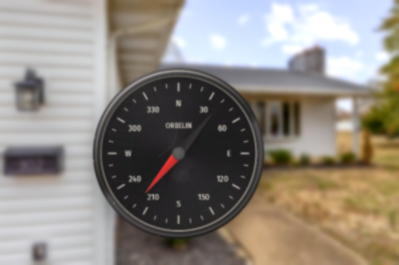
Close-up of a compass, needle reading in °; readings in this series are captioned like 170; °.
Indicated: 220; °
